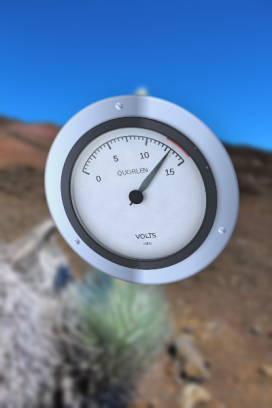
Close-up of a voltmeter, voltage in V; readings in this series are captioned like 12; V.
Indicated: 13; V
